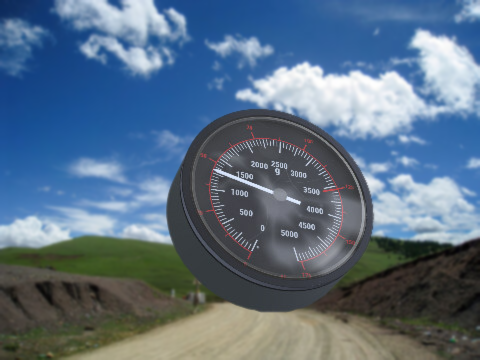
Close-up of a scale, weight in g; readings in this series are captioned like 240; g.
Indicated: 1250; g
